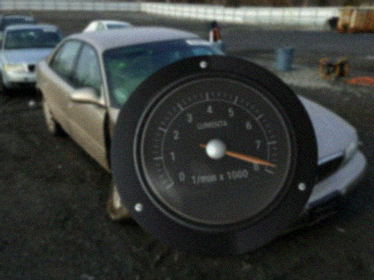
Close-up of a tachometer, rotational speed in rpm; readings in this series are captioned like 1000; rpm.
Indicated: 7800; rpm
